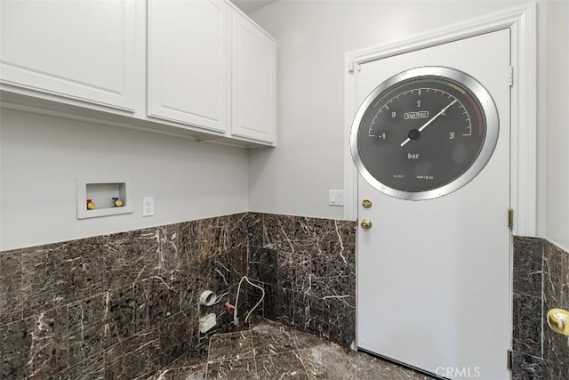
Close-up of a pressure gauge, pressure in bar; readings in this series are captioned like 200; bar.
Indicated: 2; bar
